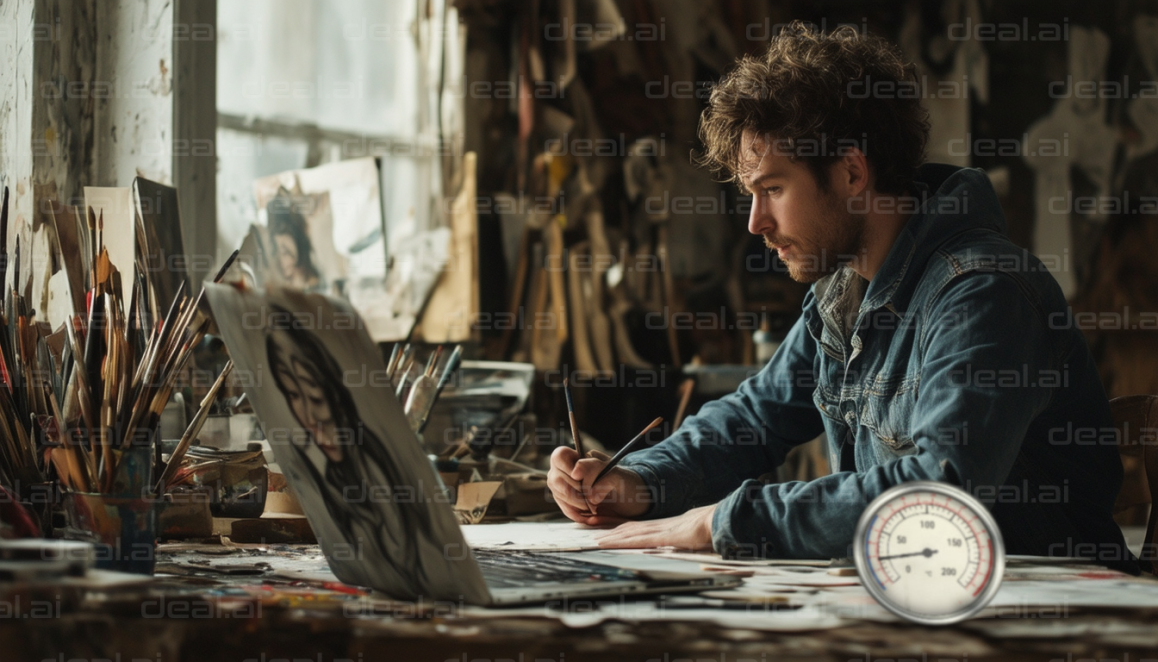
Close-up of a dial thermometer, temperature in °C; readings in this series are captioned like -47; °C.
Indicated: 25; °C
